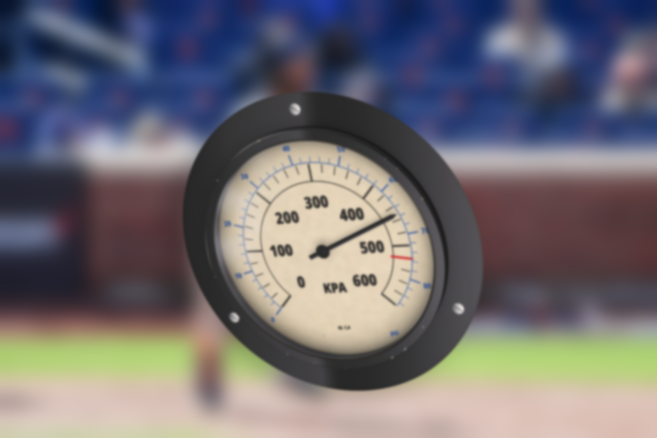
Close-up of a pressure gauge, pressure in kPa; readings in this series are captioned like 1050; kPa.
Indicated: 450; kPa
